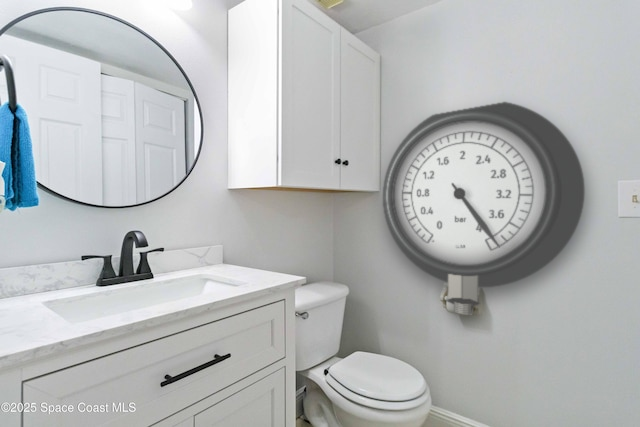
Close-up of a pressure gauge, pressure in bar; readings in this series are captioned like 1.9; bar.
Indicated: 3.9; bar
